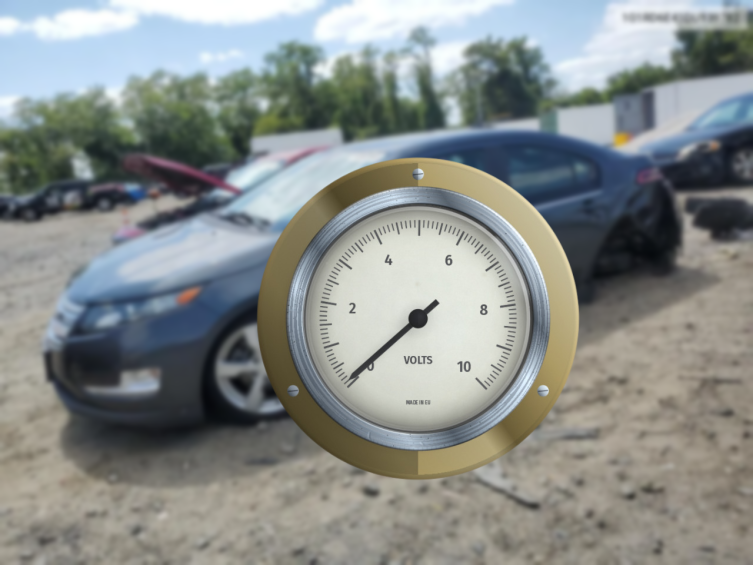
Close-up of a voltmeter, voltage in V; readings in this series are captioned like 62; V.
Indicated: 0.1; V
